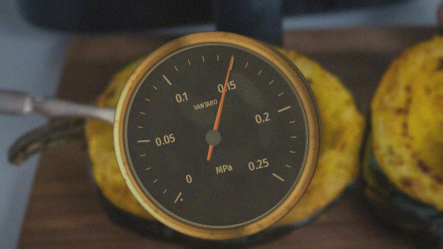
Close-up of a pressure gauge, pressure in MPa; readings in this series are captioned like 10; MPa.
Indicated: 0.15; MPa
